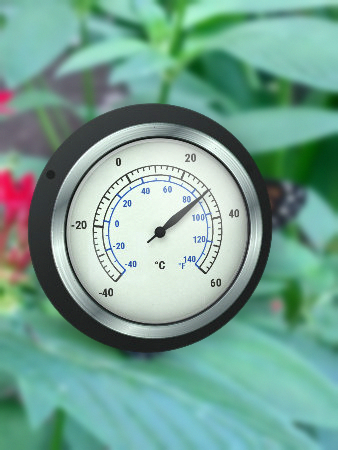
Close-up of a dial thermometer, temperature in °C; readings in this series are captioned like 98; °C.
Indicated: 30; °C
